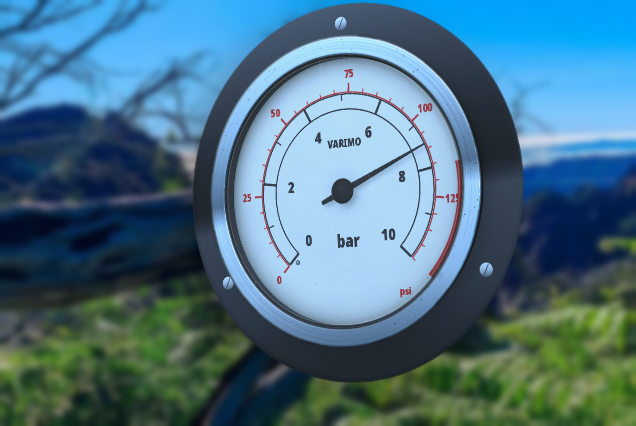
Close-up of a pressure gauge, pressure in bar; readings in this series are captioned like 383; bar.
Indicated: 7.5; bar
